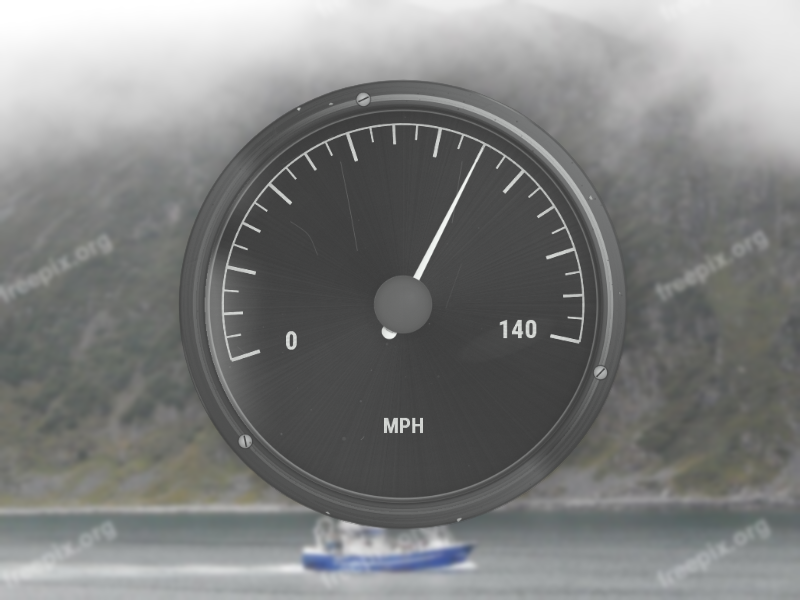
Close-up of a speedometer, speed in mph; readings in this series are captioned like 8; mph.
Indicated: 90; mph
